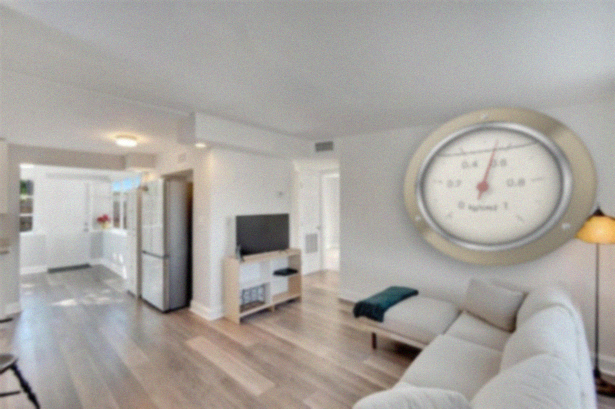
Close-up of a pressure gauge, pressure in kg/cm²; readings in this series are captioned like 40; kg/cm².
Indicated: 0.55; kg/cm²
